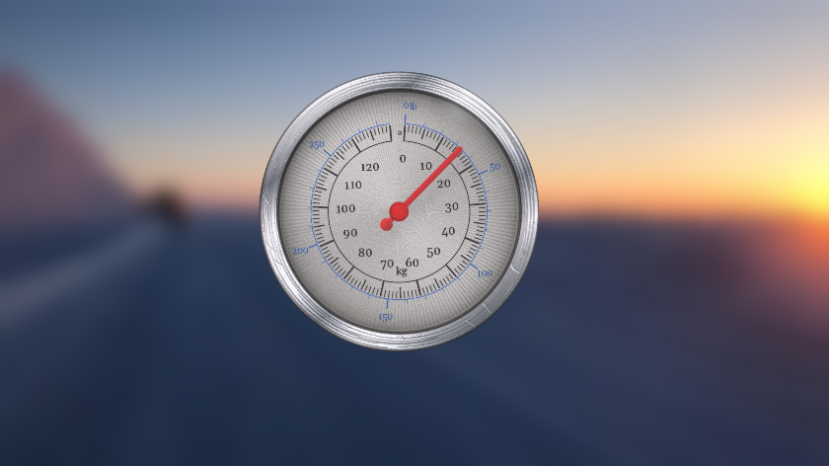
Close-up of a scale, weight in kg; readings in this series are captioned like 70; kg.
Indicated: 15; kg
